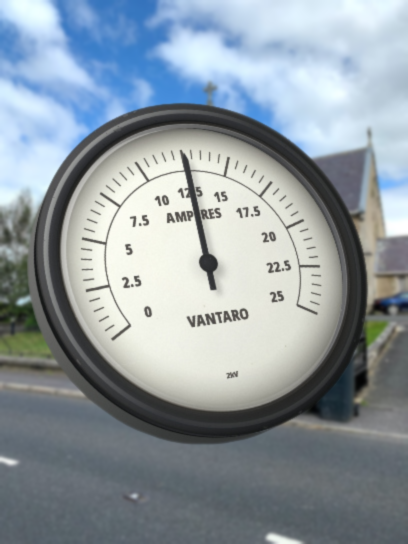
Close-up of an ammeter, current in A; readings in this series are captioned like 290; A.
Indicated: 12.5; A
